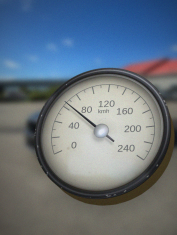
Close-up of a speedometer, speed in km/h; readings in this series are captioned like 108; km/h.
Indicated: 65; km/h
